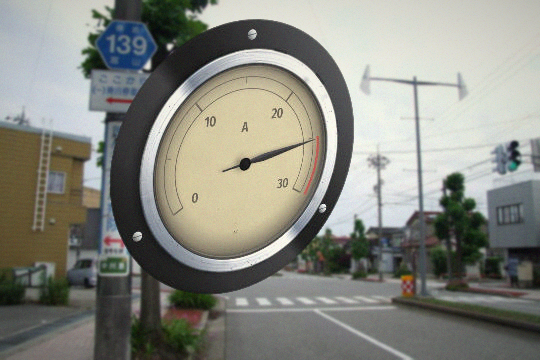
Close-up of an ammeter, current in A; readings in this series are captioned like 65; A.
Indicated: 25; A
